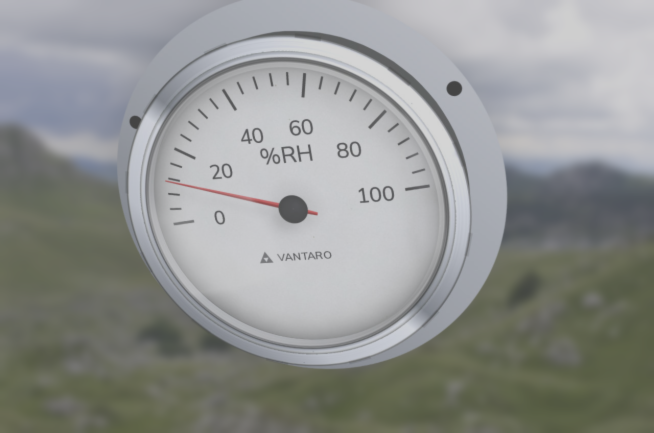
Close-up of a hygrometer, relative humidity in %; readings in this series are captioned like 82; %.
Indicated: 12; %
